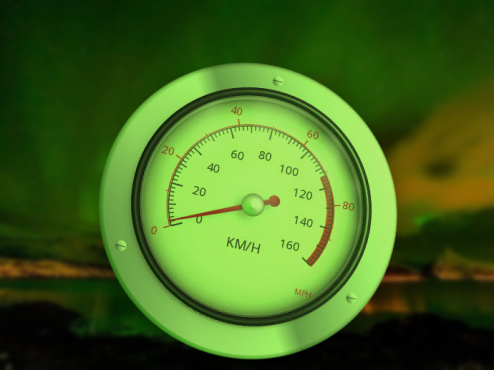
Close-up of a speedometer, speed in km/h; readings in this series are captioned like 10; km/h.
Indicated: 2; km/h
